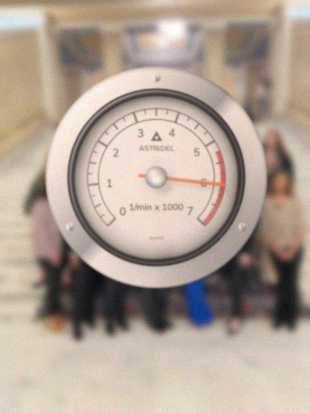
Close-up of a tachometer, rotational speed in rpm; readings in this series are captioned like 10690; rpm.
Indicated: 6000; rpm
